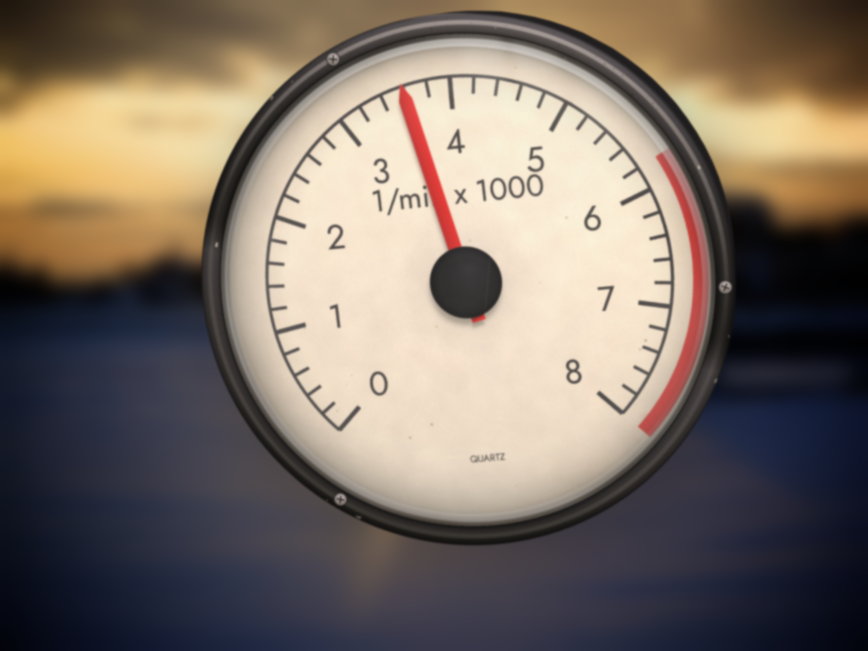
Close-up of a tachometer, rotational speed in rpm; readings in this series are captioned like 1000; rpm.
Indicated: 3600; rpm
